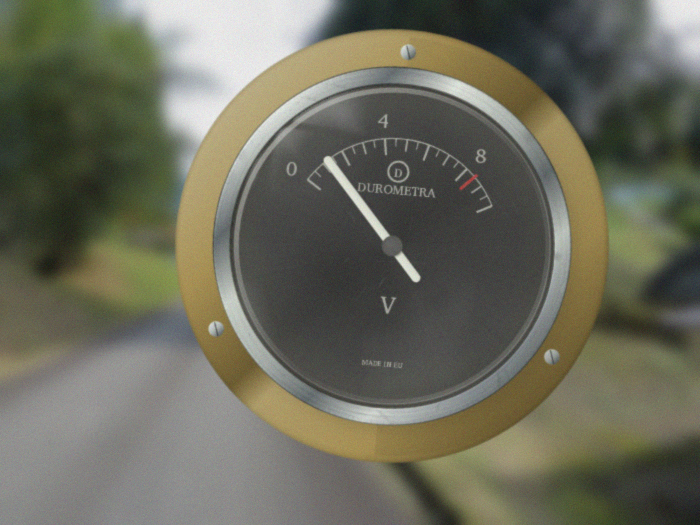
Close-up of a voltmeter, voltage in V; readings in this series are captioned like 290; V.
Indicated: 1.25; V
